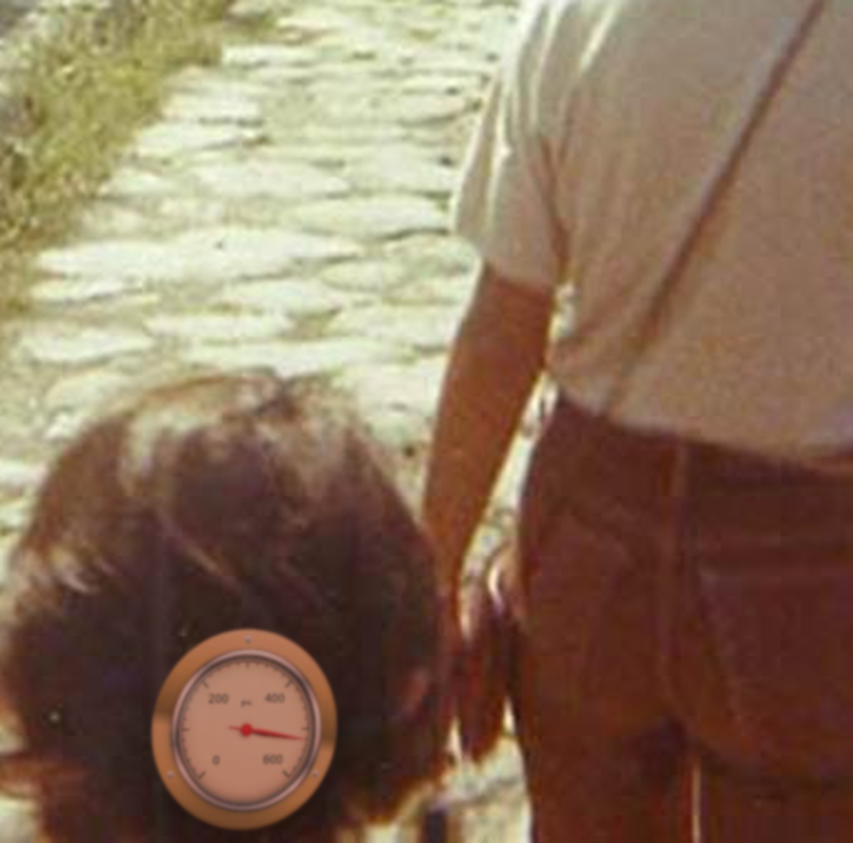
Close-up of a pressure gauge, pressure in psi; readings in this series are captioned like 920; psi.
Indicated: 520; psi
